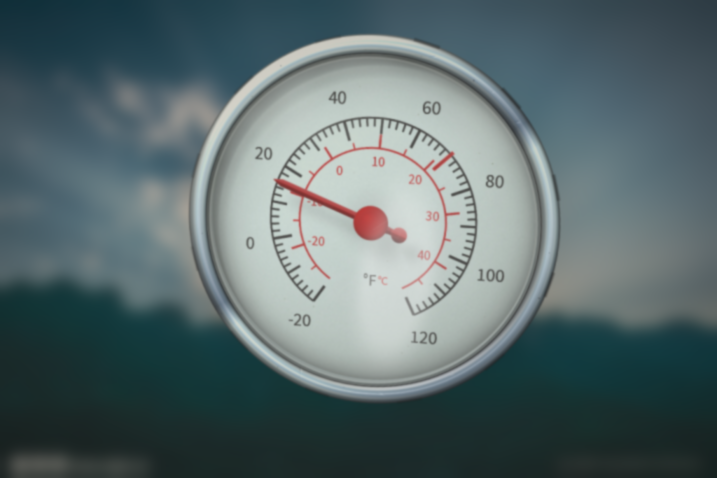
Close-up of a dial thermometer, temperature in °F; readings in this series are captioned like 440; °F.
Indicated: 16; °F
